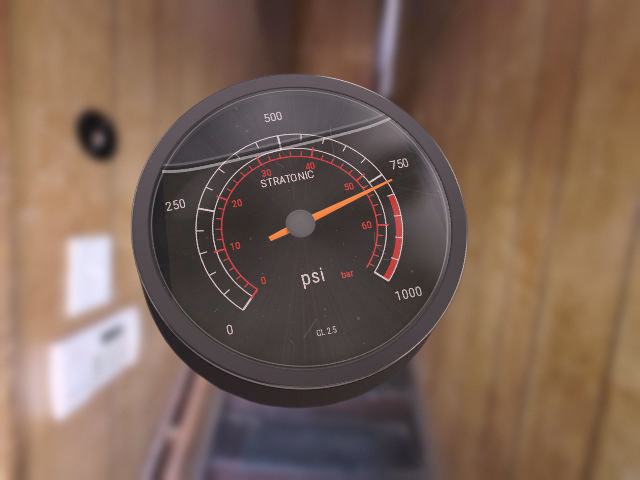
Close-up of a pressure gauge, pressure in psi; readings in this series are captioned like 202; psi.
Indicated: 775; psi
